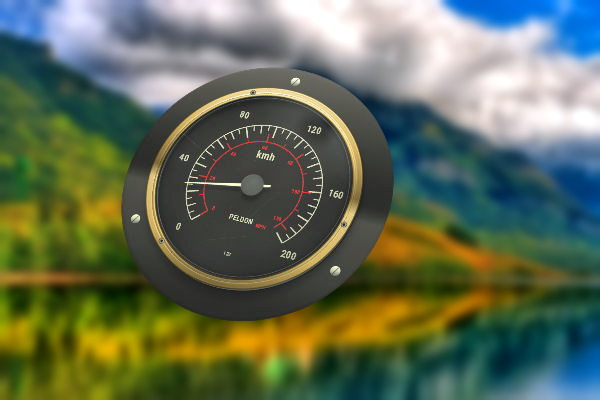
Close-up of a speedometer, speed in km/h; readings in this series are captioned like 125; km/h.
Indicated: 25; km/h
